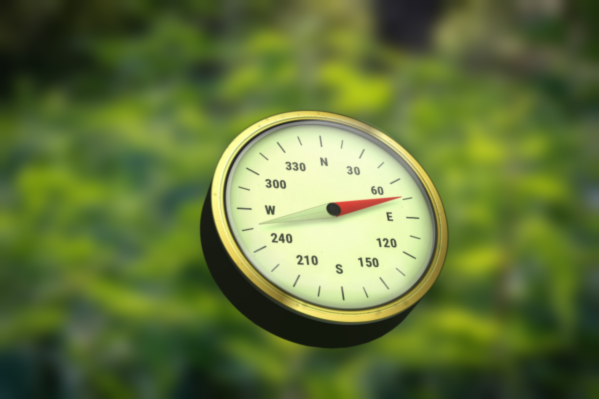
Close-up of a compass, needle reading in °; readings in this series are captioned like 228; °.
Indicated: 75; °
